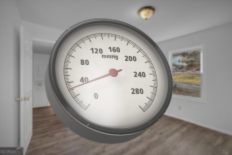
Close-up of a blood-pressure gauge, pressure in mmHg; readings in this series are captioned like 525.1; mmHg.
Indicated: 30; mmHg
